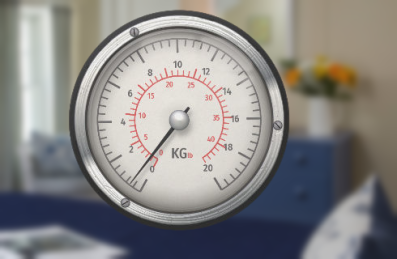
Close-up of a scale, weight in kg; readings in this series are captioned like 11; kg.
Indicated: 0.6; kg
